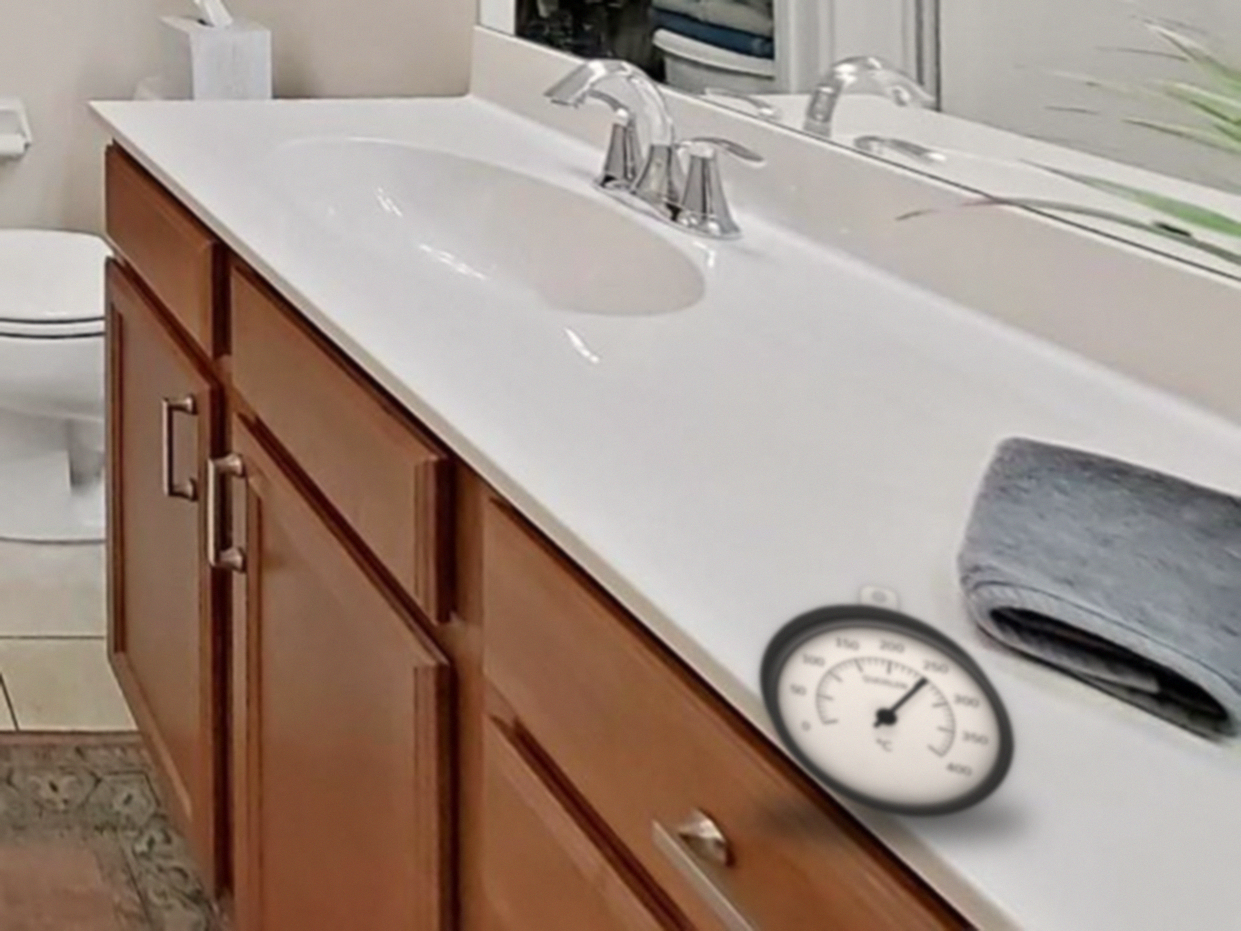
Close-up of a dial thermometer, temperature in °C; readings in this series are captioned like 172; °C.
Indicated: 250; °C
